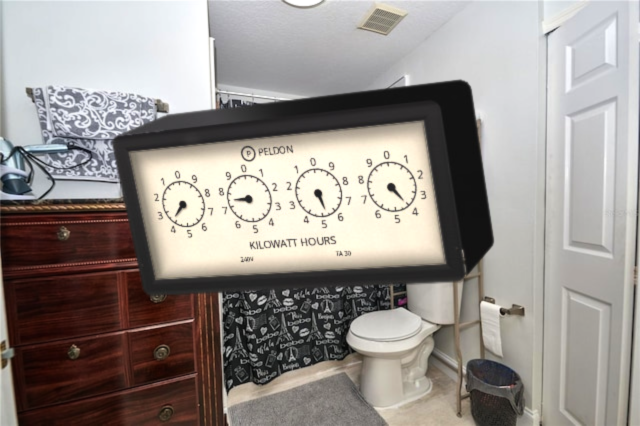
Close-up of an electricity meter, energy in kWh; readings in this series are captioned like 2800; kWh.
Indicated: 3754; kWh
